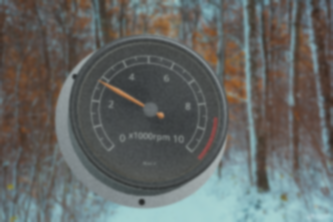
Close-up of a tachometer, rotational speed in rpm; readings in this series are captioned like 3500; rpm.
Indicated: 2750; rpm
